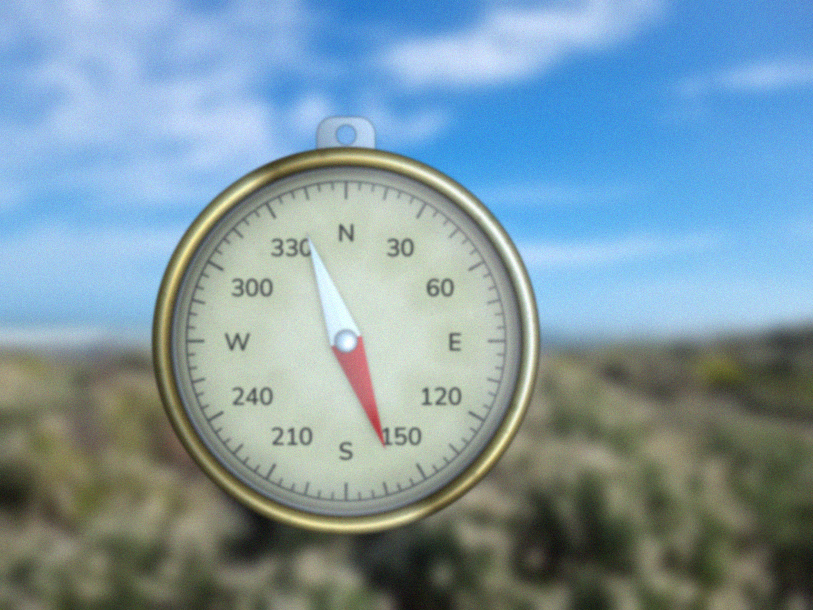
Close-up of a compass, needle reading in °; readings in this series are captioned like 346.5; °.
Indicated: 160; °
